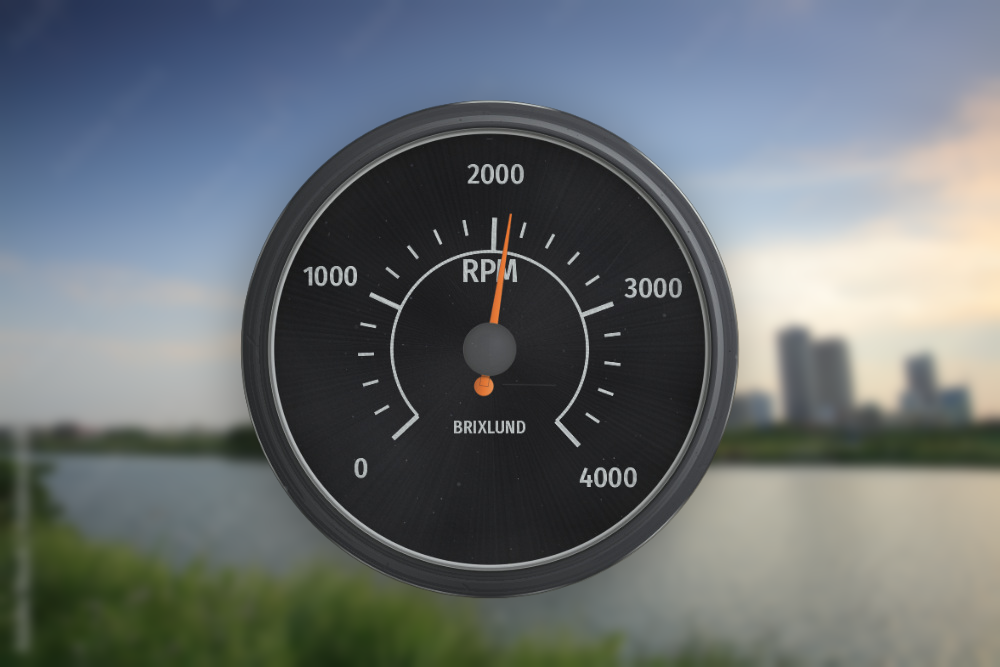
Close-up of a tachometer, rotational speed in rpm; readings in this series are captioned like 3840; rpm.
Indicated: 2100; rpm
